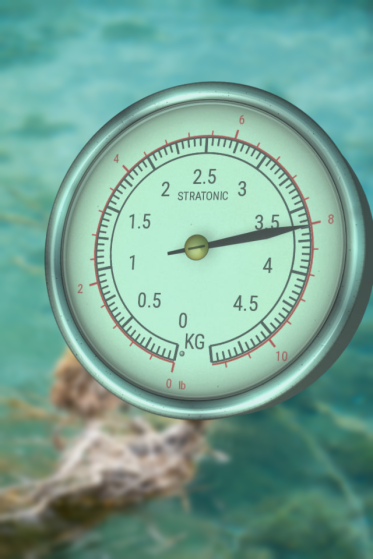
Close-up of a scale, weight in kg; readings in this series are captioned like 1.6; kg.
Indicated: 3.65; kg
